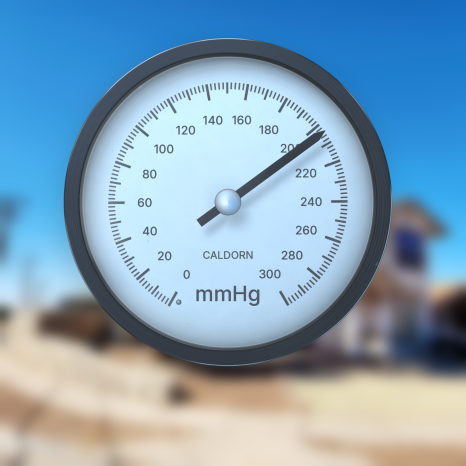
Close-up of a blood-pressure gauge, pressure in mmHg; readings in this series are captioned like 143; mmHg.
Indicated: 204; mmHg
